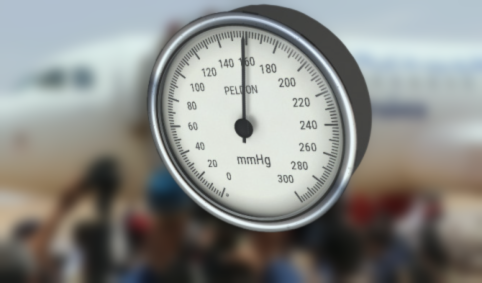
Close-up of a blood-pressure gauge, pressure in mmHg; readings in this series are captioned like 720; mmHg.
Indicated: 160; mmHg
